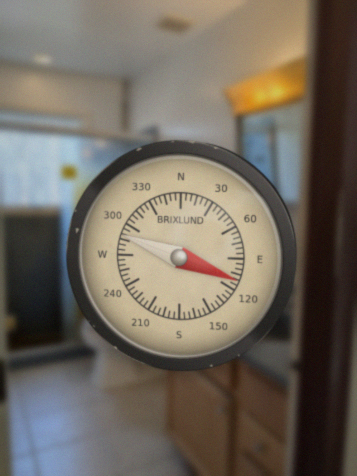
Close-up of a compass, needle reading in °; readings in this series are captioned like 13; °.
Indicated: 110; °
